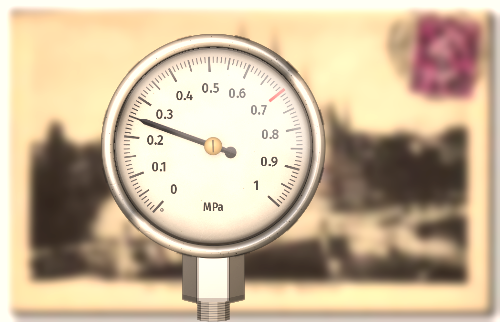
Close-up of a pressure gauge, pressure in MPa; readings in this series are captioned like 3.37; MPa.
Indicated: 0.25; MPa
